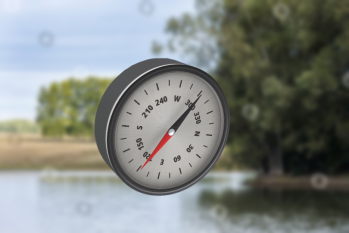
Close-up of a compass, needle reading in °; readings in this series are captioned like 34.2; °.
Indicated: 120; °
